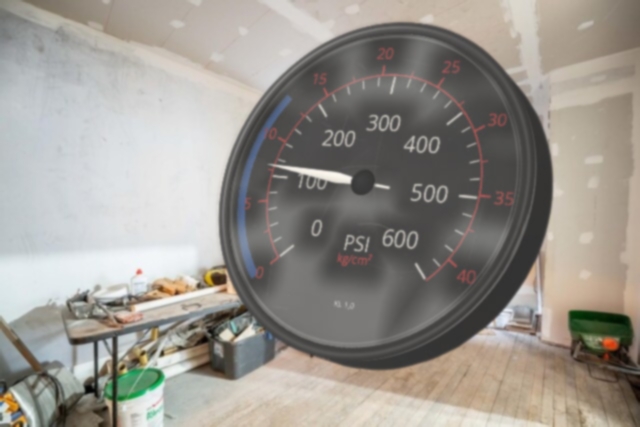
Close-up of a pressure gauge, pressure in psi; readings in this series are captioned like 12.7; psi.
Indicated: 110; psi
